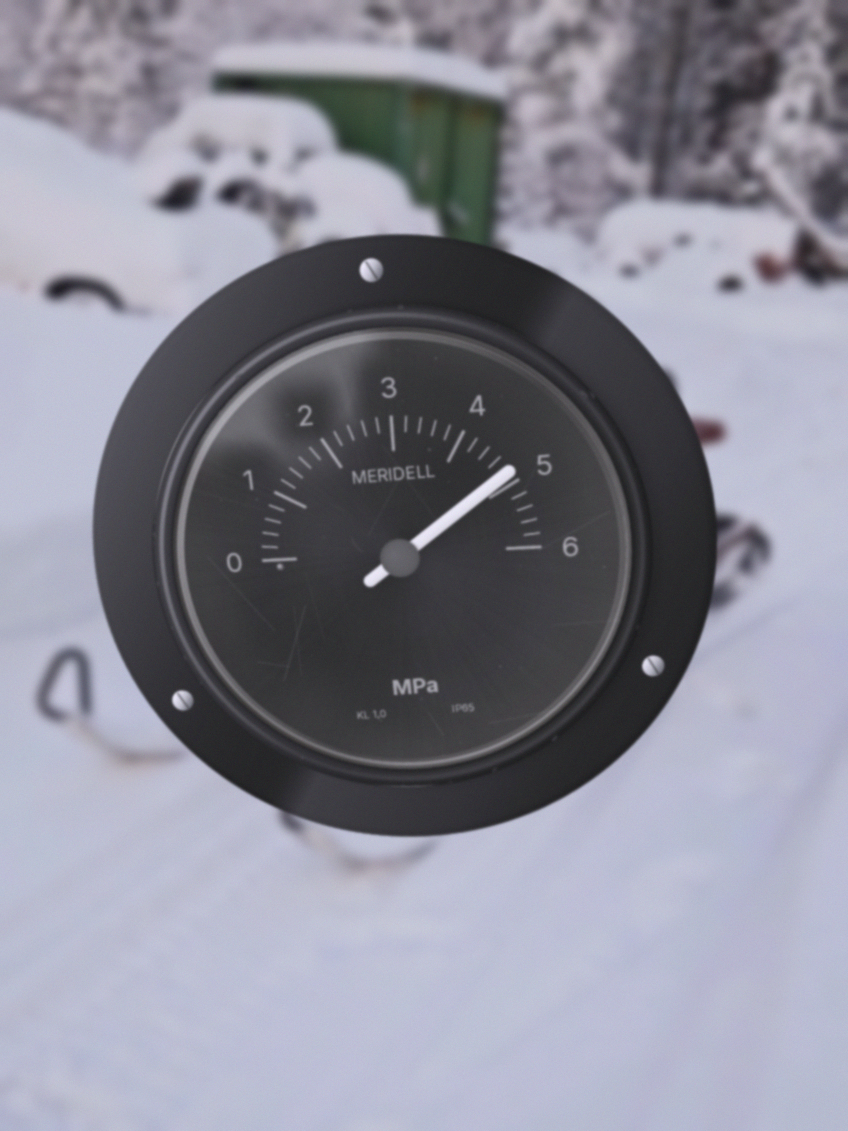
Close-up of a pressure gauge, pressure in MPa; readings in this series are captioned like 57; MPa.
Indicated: 4.8; MPa
